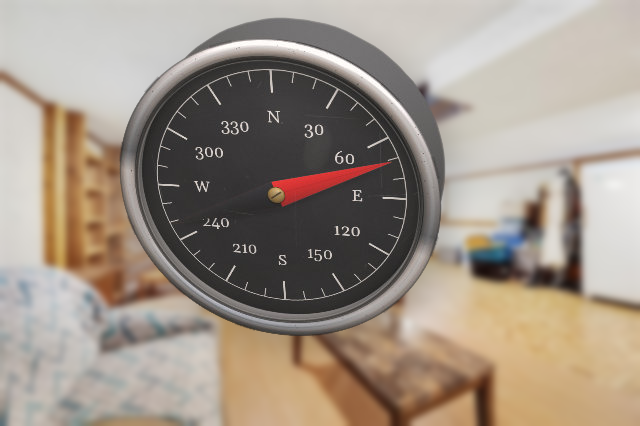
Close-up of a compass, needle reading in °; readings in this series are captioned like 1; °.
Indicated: 70; °
